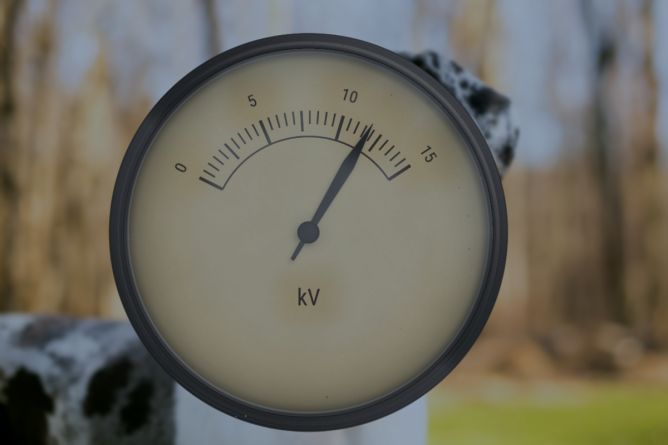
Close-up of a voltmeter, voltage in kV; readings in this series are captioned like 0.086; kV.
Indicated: 11.75; kV
